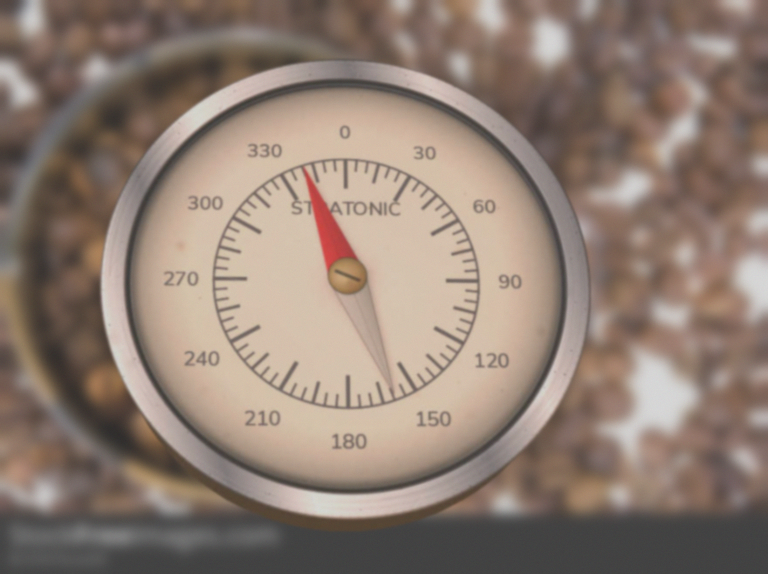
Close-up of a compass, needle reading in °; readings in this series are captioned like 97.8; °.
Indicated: 340; °
